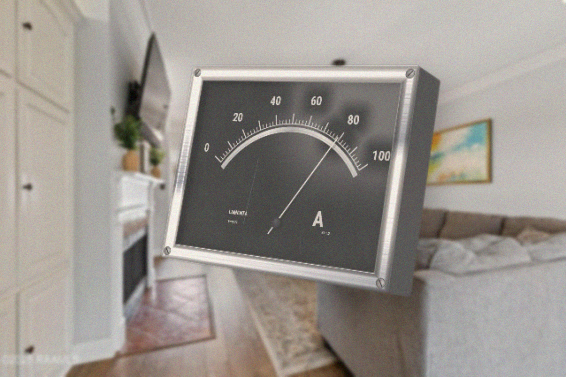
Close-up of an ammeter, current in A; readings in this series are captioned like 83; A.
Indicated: 80; A
